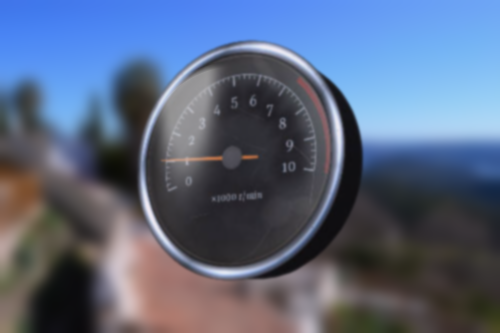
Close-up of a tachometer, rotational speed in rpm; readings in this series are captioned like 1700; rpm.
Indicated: 1000; rpm
